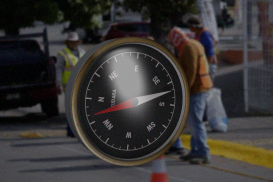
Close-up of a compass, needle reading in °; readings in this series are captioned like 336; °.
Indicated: 340; °
